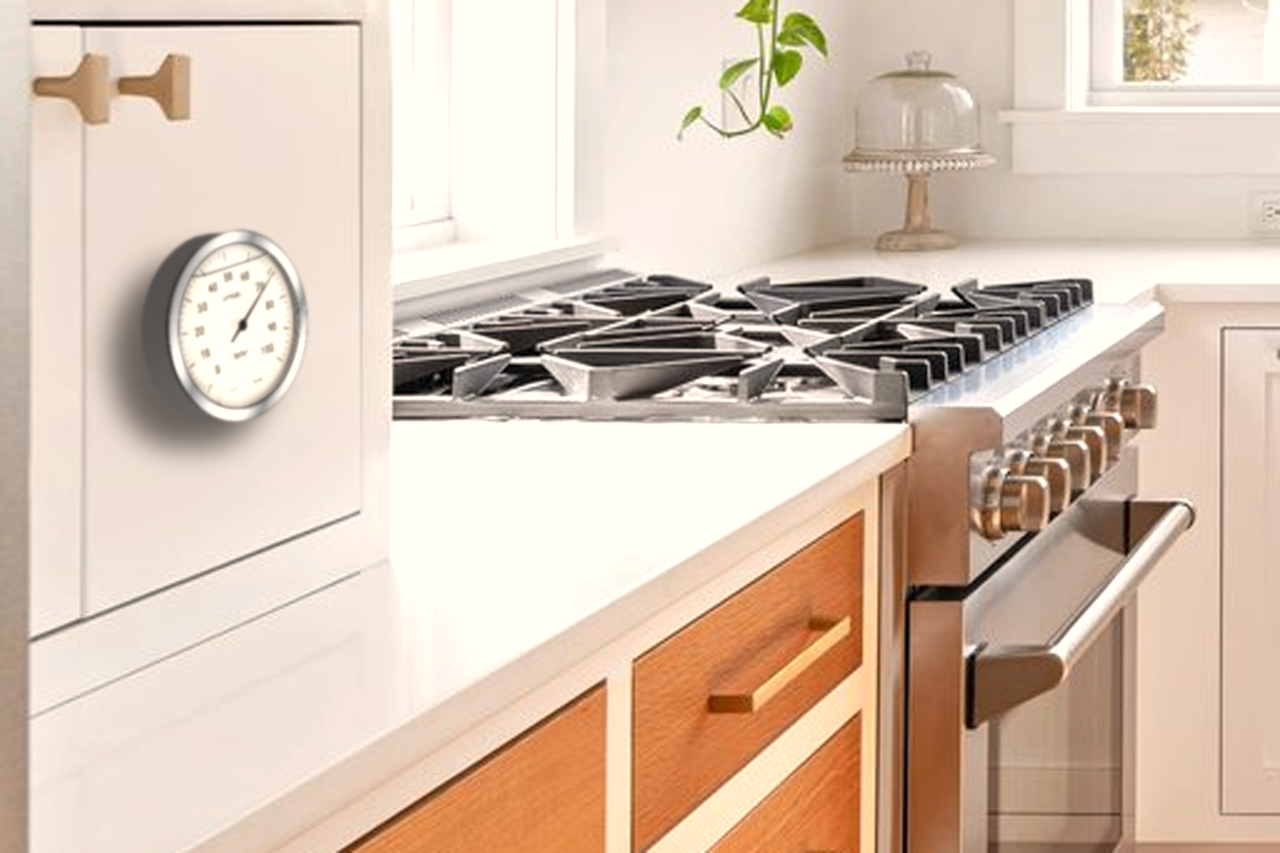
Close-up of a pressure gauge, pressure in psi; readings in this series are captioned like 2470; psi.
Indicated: 70; psi
